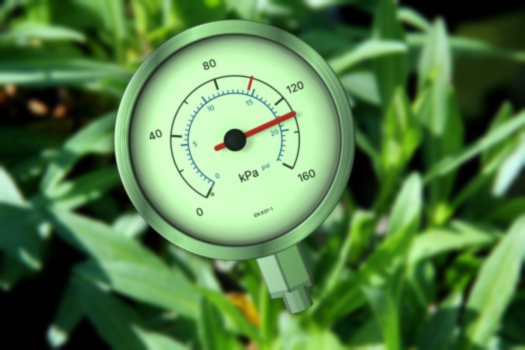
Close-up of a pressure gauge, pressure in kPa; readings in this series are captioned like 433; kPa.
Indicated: 130; kPa
